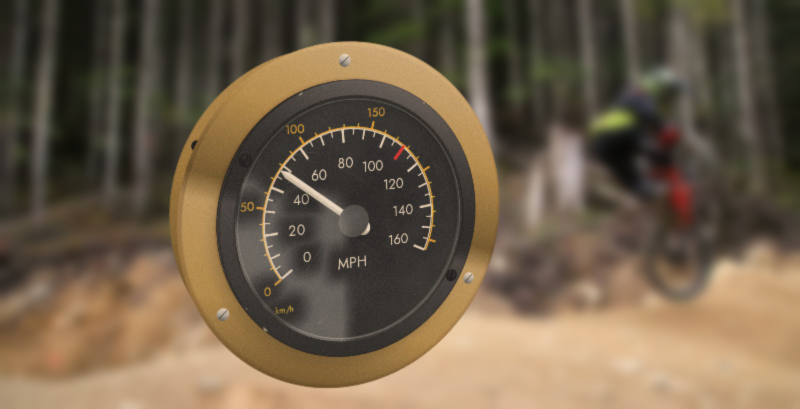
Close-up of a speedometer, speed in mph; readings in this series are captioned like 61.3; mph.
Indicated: 47.5; mph
